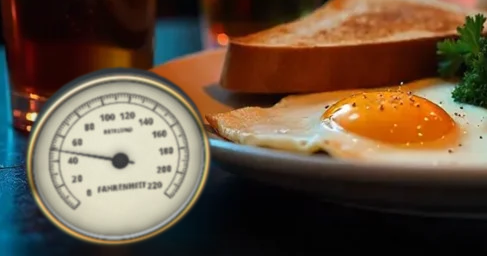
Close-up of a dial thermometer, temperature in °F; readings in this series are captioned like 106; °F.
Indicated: 50; °F
